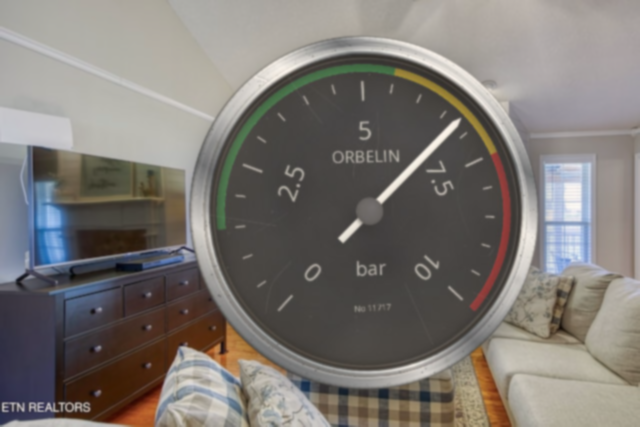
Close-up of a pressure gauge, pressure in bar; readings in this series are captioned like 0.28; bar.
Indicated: 6.75; bar
